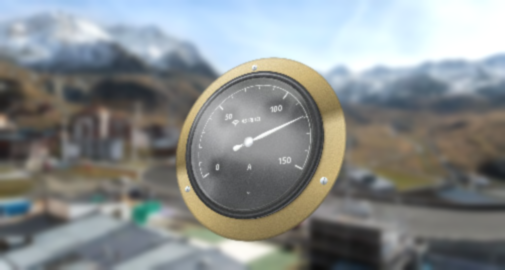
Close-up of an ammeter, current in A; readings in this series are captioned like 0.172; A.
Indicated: 120; A
